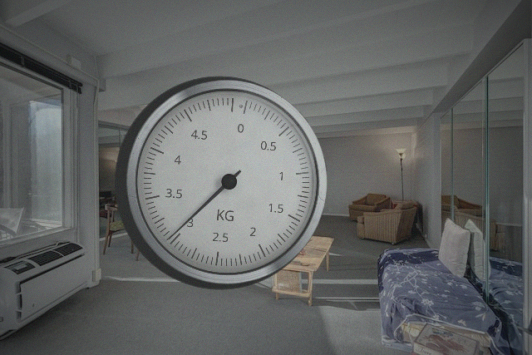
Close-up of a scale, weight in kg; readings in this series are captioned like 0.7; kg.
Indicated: 3.05; kg
